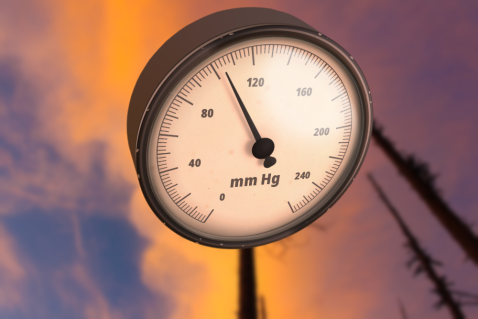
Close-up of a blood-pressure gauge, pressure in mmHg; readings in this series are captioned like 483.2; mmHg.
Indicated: 104; mmHg
